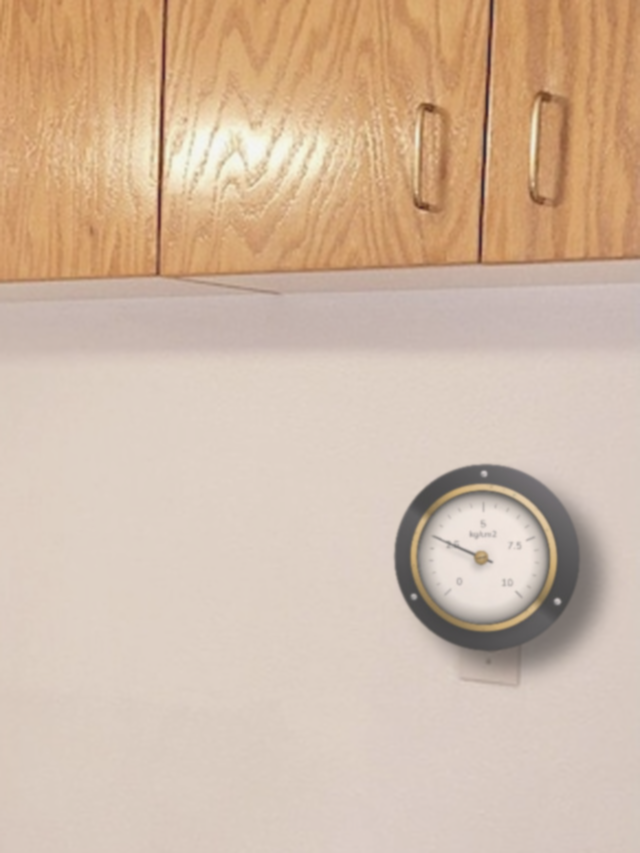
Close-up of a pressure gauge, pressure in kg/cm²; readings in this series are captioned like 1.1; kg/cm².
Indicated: 2.5; kg/cm²
